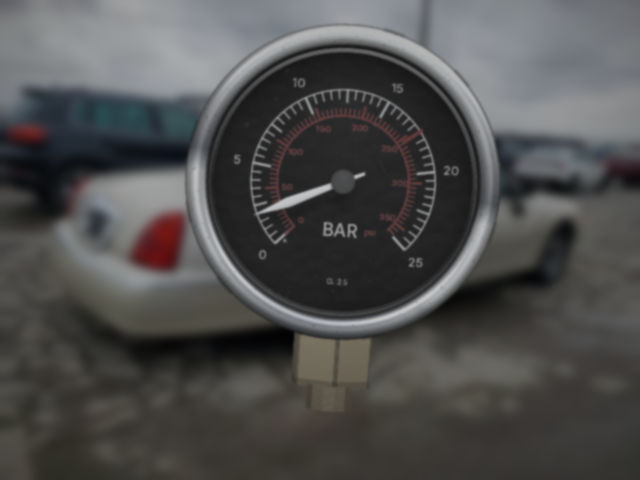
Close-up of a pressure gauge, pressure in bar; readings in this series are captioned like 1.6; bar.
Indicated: 2; bar
